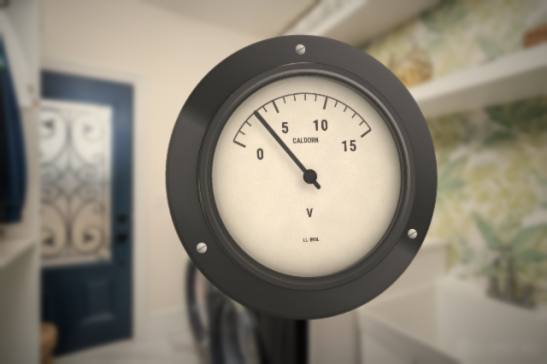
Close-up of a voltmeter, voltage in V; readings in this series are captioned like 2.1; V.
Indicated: 3; V
